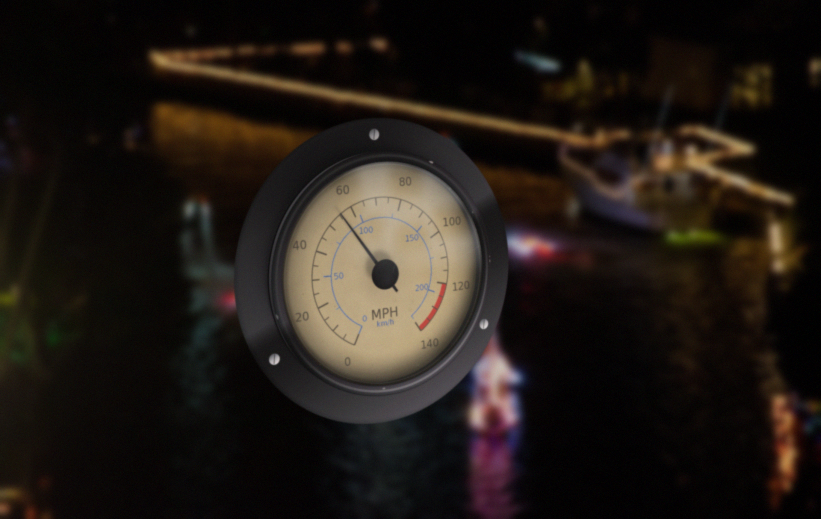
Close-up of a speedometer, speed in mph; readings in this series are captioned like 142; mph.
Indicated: 55; mph
